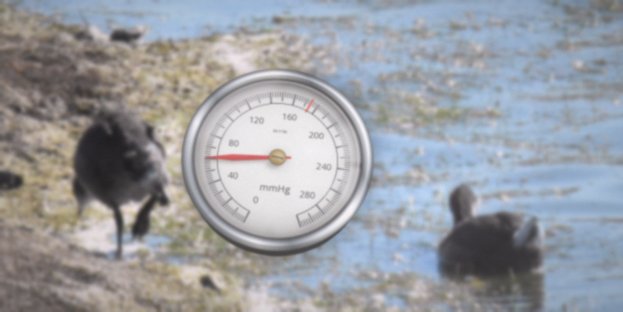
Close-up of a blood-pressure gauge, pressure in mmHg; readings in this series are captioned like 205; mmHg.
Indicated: 60; mmHg
